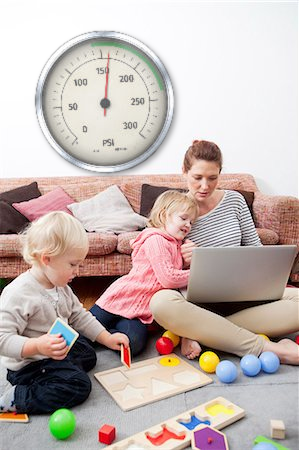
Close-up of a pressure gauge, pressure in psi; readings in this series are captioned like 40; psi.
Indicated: 160; psi
